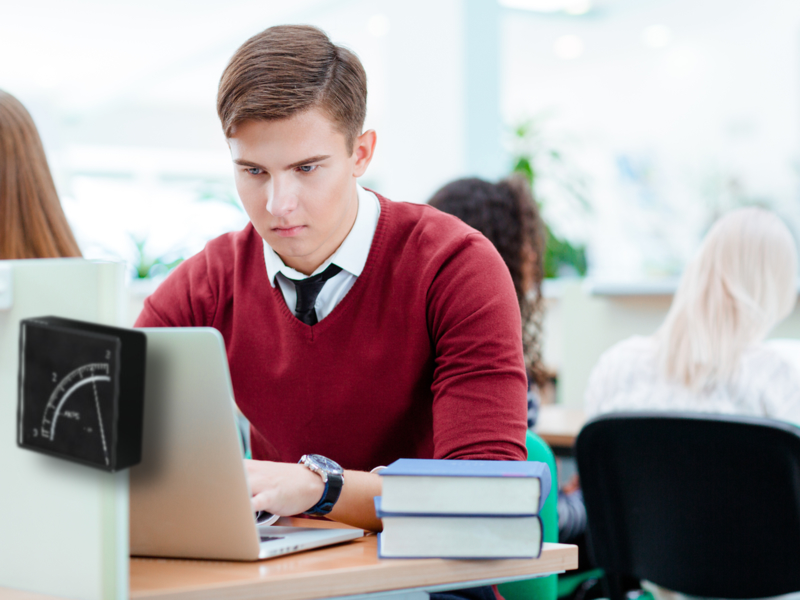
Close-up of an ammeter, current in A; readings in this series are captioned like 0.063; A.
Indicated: 2.75; A
